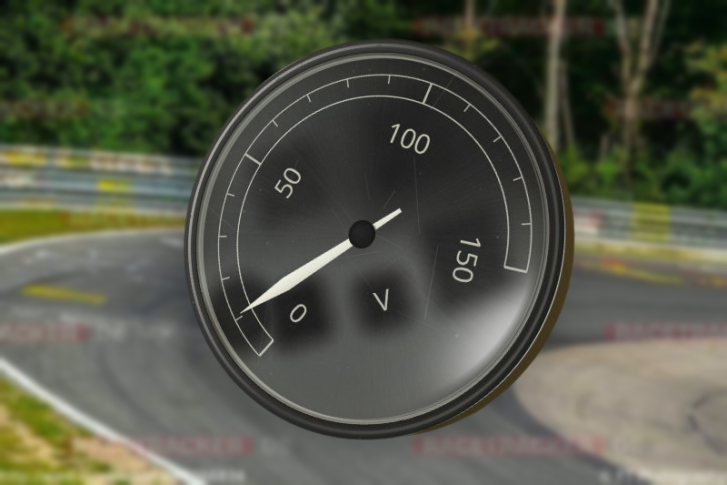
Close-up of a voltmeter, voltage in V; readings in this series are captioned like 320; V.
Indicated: 10; V
